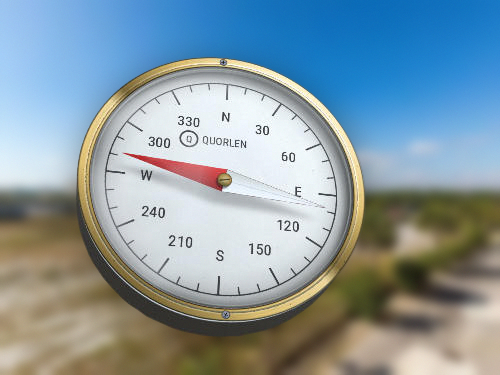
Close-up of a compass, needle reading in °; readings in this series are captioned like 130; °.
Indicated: 280; °
